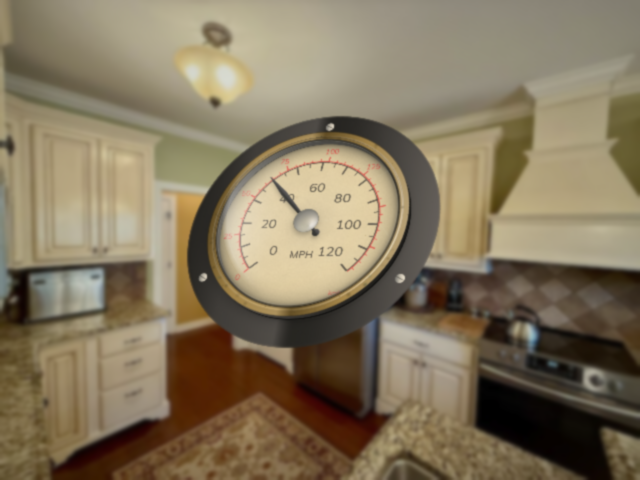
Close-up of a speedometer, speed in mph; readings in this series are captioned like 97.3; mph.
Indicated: 40; mph
